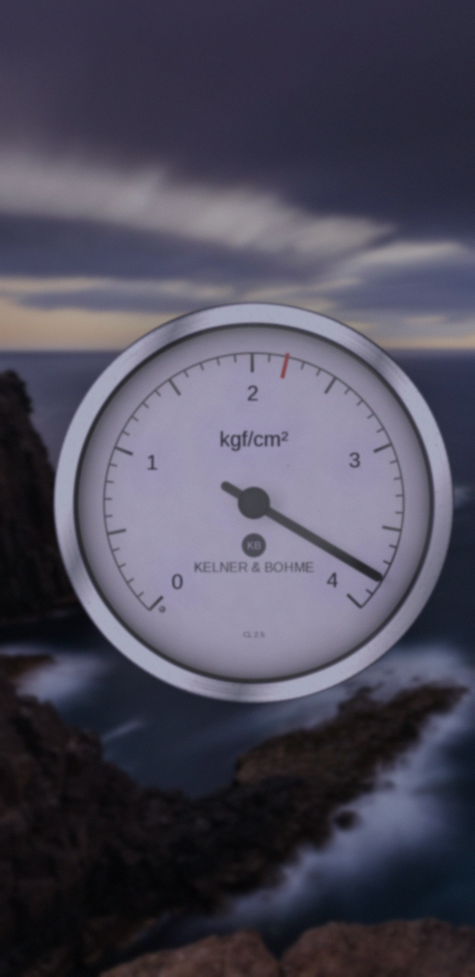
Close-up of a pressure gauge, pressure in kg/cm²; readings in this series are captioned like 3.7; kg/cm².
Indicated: 3.8; kg/cm²
